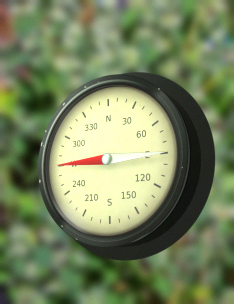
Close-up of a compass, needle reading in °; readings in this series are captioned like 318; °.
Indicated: 270; °
